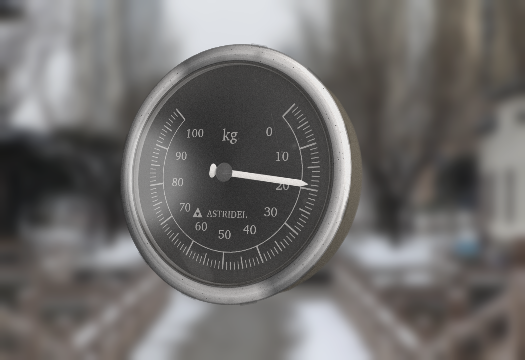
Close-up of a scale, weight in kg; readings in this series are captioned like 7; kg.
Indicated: 19; kg
